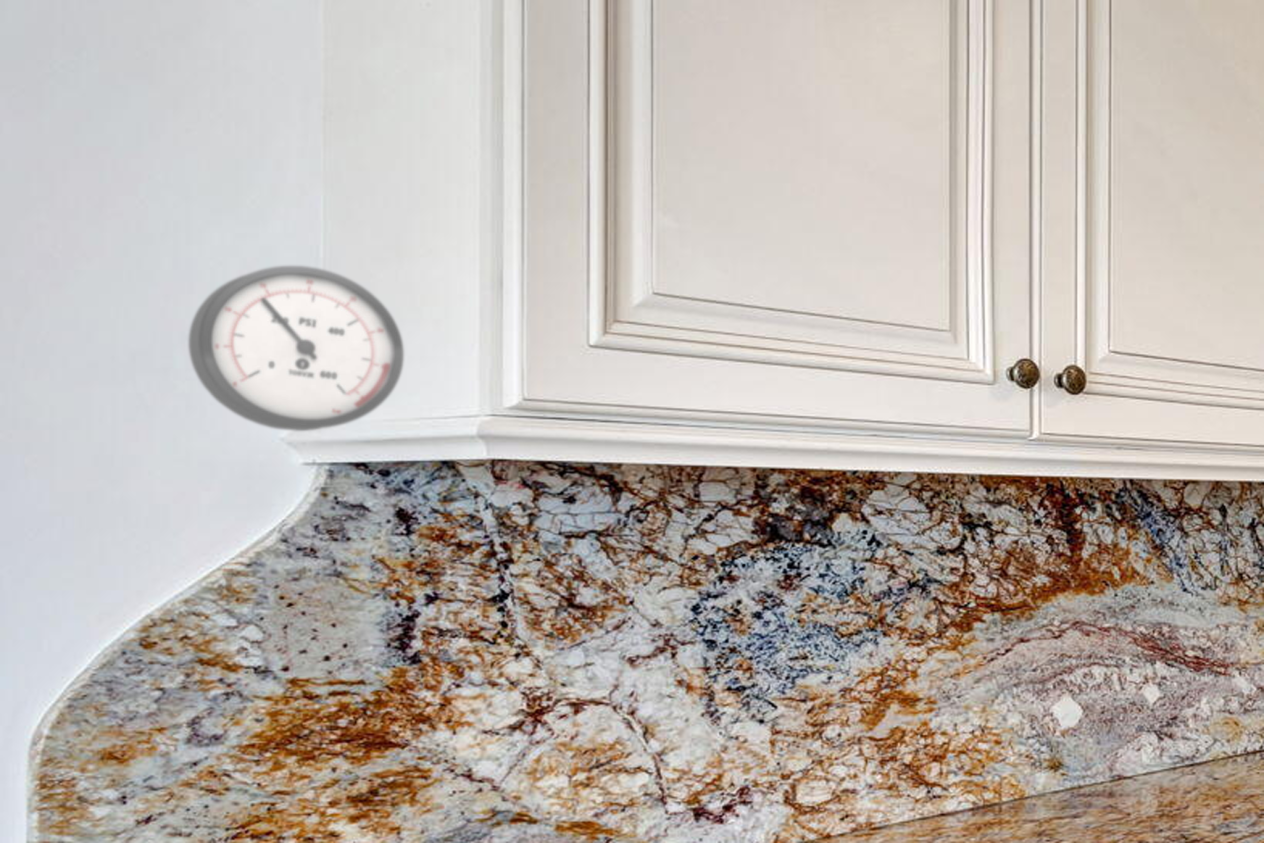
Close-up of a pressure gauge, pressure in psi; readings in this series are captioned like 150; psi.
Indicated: 200; psi
